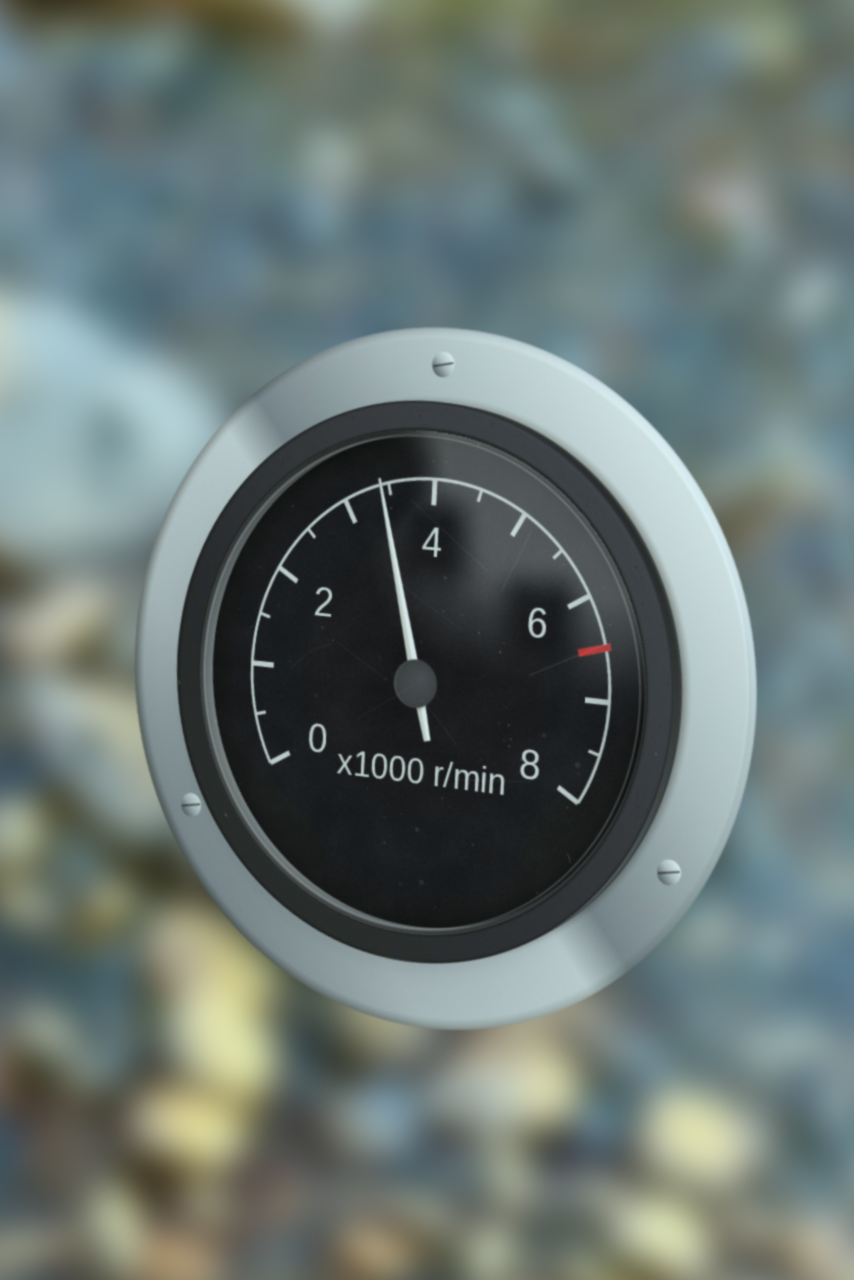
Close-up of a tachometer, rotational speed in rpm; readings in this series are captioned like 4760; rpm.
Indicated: 3500; rpm
